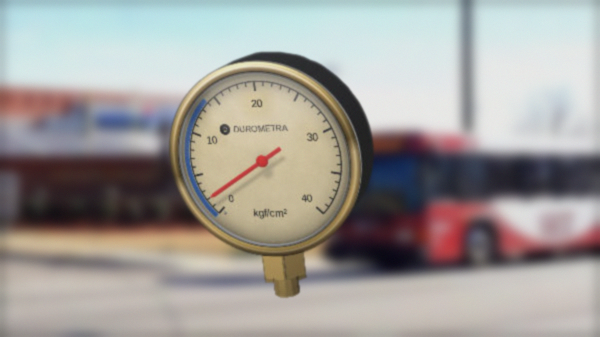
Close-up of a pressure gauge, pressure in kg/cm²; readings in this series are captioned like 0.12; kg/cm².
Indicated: 2; kg/cm²
